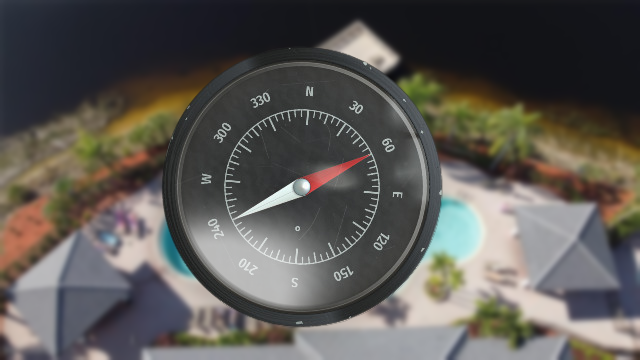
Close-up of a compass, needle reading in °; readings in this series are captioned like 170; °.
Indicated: 60; °
